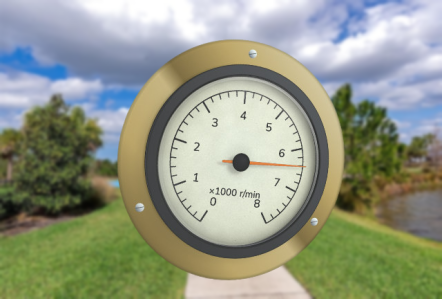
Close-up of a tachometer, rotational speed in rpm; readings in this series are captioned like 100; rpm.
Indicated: 6400; rpm
